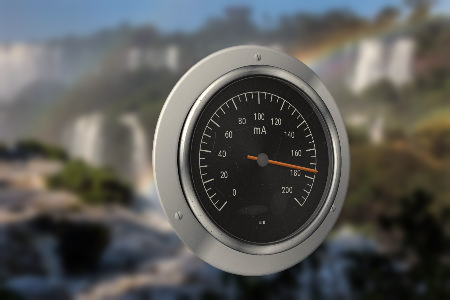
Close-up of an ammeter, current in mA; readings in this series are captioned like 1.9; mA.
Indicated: 175; mA
